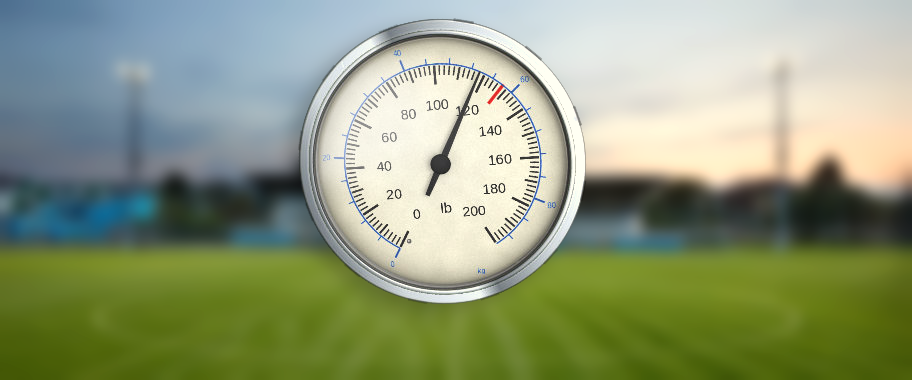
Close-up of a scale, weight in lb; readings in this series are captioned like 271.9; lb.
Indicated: 118; lb
